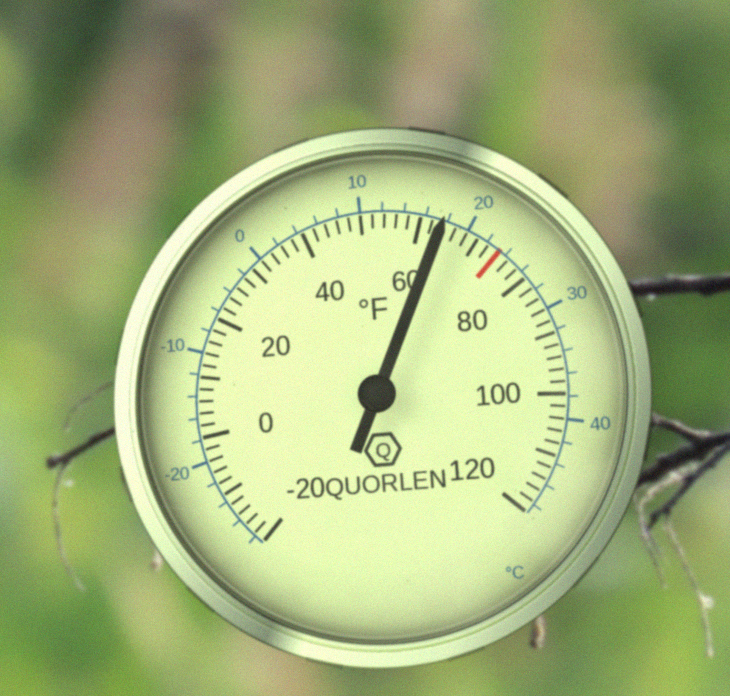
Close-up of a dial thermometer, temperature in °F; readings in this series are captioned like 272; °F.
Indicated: 64; °F
